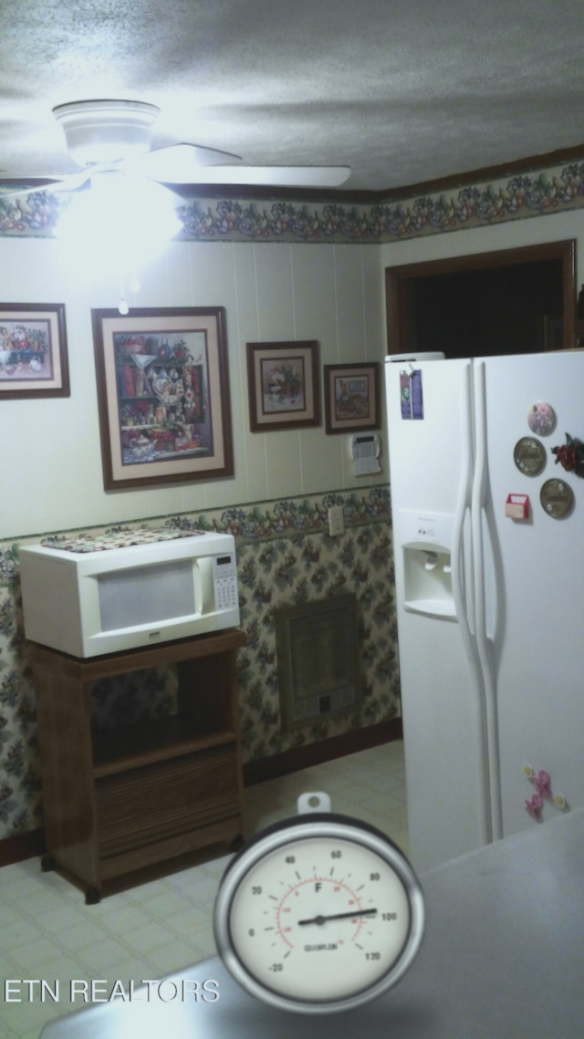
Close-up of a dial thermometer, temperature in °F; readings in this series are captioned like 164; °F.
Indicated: 95; °F
